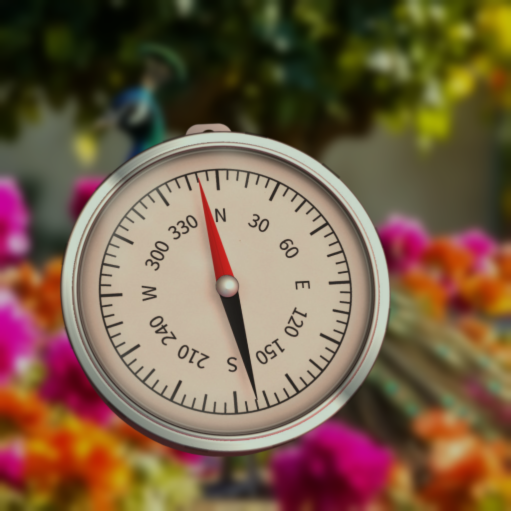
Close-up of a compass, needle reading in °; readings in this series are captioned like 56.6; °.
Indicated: 350; °
